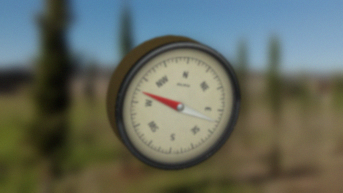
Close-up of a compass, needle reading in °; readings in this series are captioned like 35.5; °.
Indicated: 285; °
